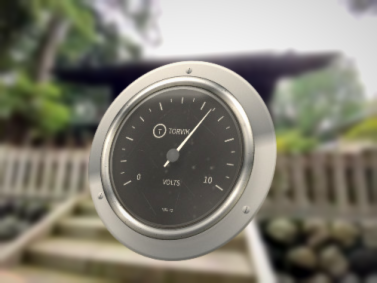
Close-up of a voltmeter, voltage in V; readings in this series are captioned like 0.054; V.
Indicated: 6.5; V
